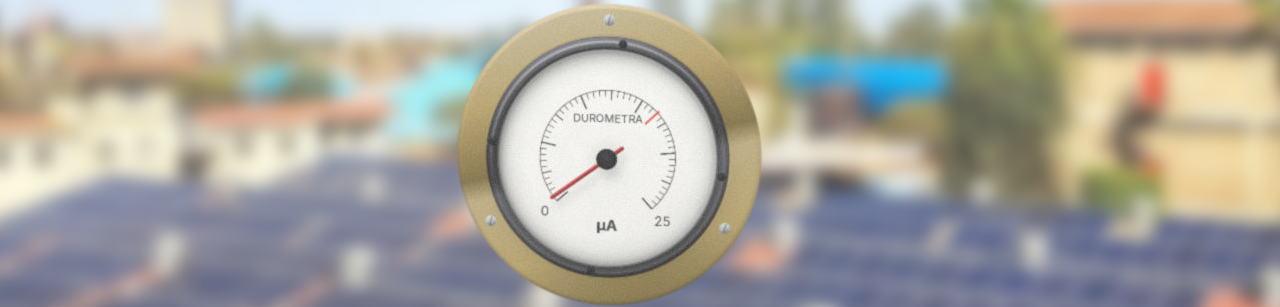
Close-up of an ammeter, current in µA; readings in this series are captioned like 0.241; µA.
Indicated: 0.5; µA
